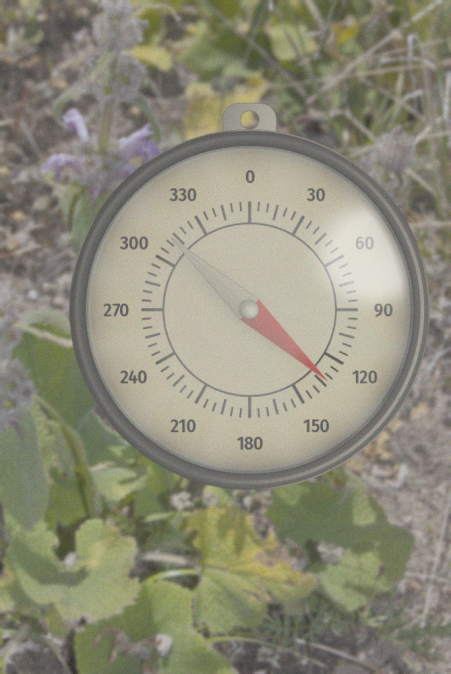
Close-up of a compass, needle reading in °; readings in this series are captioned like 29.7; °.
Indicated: 132.5; °
